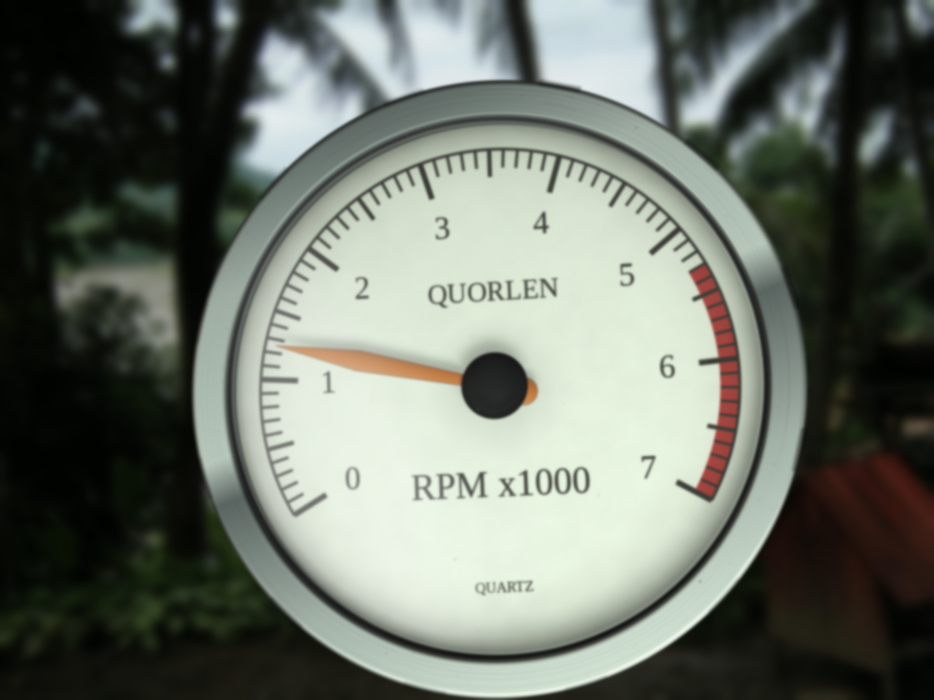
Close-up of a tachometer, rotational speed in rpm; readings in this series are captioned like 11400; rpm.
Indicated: 1250; rpm
